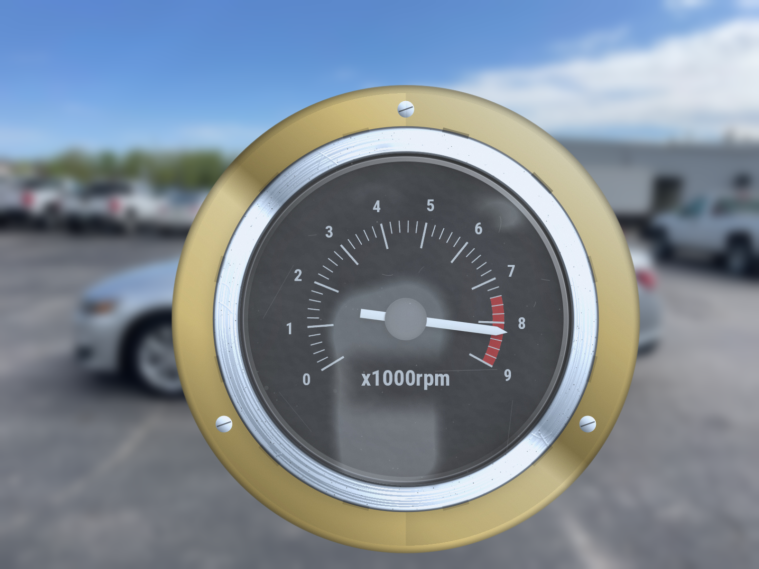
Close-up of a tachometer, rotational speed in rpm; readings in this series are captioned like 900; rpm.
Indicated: 8200; rpm
